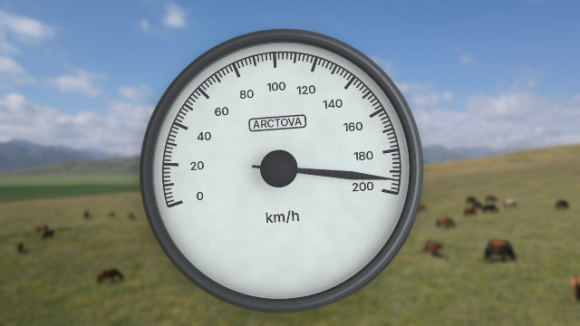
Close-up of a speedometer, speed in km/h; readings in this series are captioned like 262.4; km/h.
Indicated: 194; km/h
